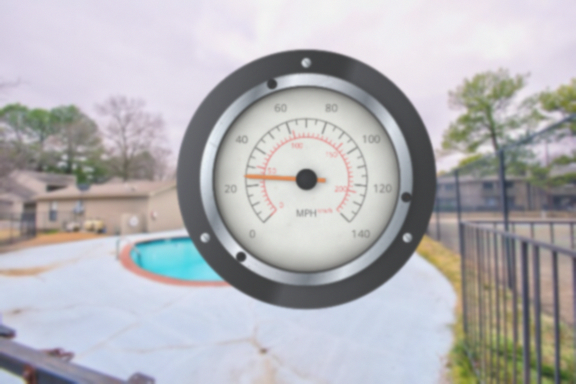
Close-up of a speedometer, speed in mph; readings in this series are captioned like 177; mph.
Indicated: 25; mph
